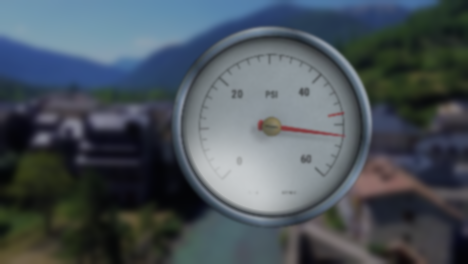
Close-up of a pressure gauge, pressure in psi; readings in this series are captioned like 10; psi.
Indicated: 52; psi
